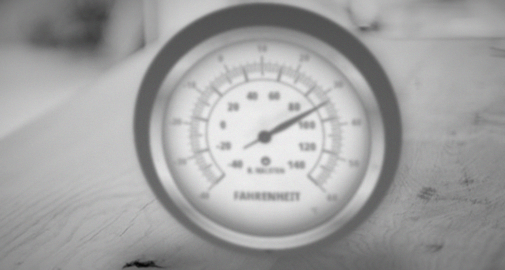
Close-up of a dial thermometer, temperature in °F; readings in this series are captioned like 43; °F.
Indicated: 90; °F
